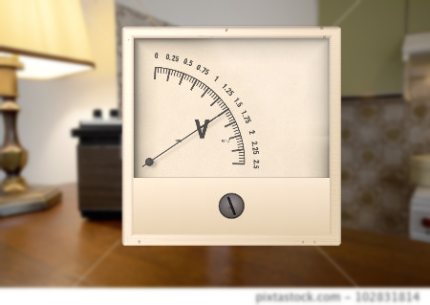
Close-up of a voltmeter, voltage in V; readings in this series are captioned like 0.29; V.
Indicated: 1.5; V
